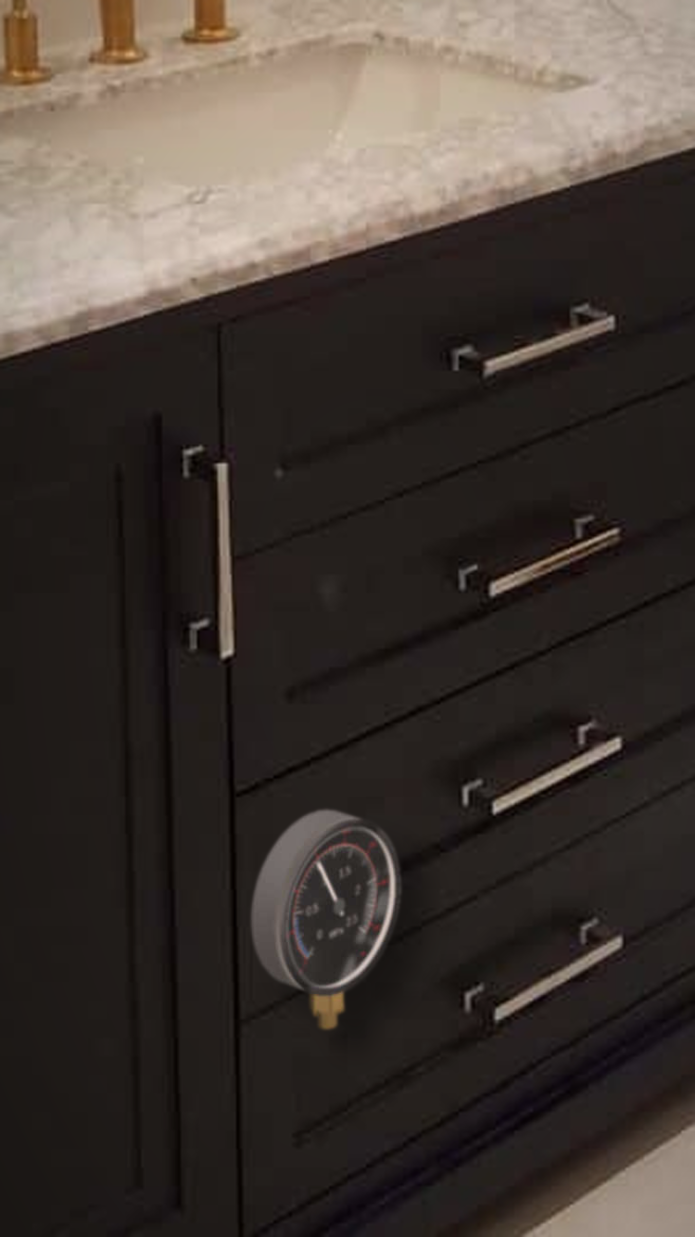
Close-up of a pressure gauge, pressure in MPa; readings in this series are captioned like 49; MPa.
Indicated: 1; MPa
